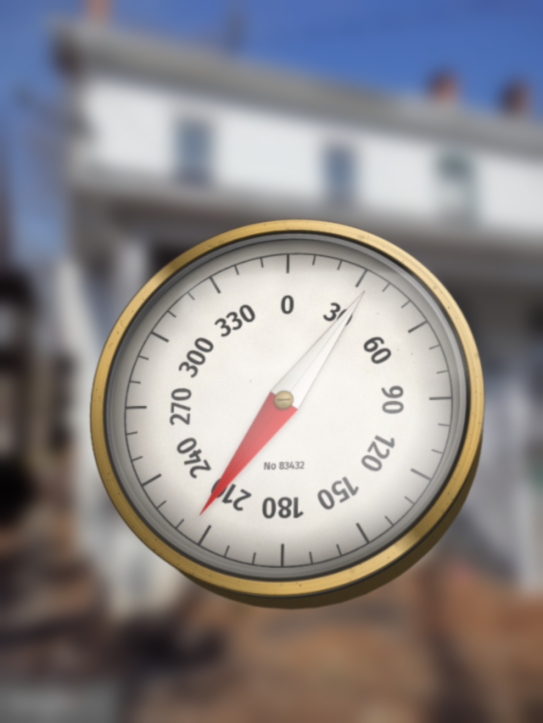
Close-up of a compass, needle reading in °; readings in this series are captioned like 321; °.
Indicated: 215; °
